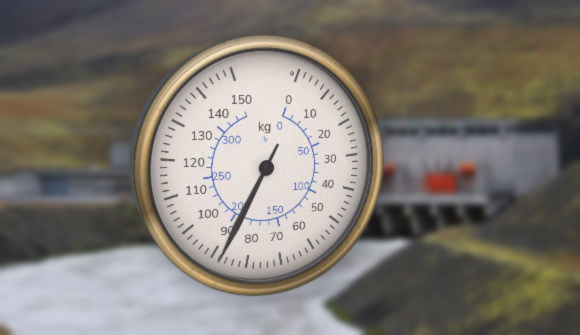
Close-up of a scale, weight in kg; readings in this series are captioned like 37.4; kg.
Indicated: 88; kg
